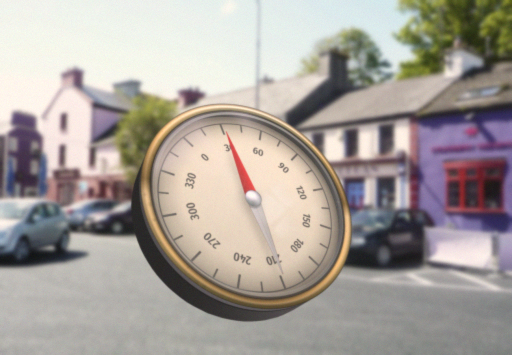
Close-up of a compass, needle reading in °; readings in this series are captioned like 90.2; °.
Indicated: 30; °
